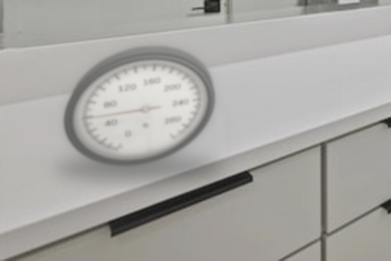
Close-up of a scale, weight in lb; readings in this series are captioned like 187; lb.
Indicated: 60; lb
